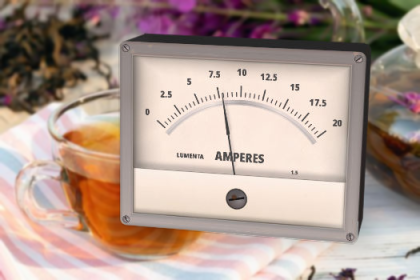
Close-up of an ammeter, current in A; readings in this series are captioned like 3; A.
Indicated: 8; A
